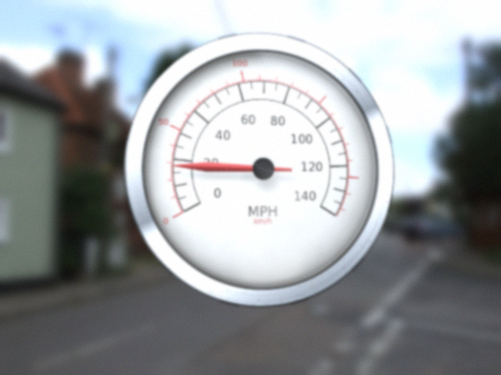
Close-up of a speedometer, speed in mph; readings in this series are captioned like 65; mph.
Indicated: 17.5; mph
